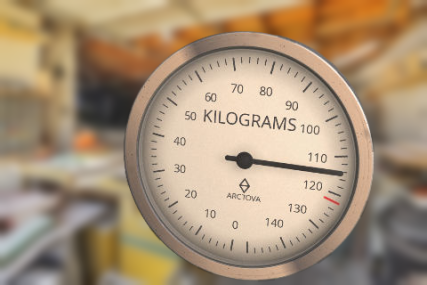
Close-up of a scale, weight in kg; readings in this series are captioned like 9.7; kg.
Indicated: 114; kg
